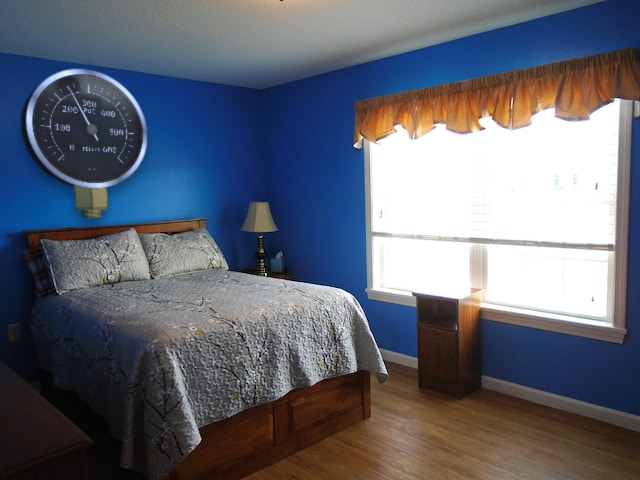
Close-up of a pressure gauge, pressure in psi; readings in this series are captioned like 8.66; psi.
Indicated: 240; psi
